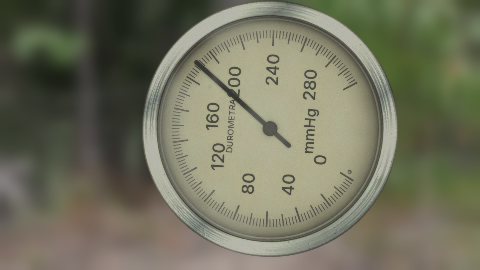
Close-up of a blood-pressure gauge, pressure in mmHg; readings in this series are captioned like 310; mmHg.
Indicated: 190; mmHg
